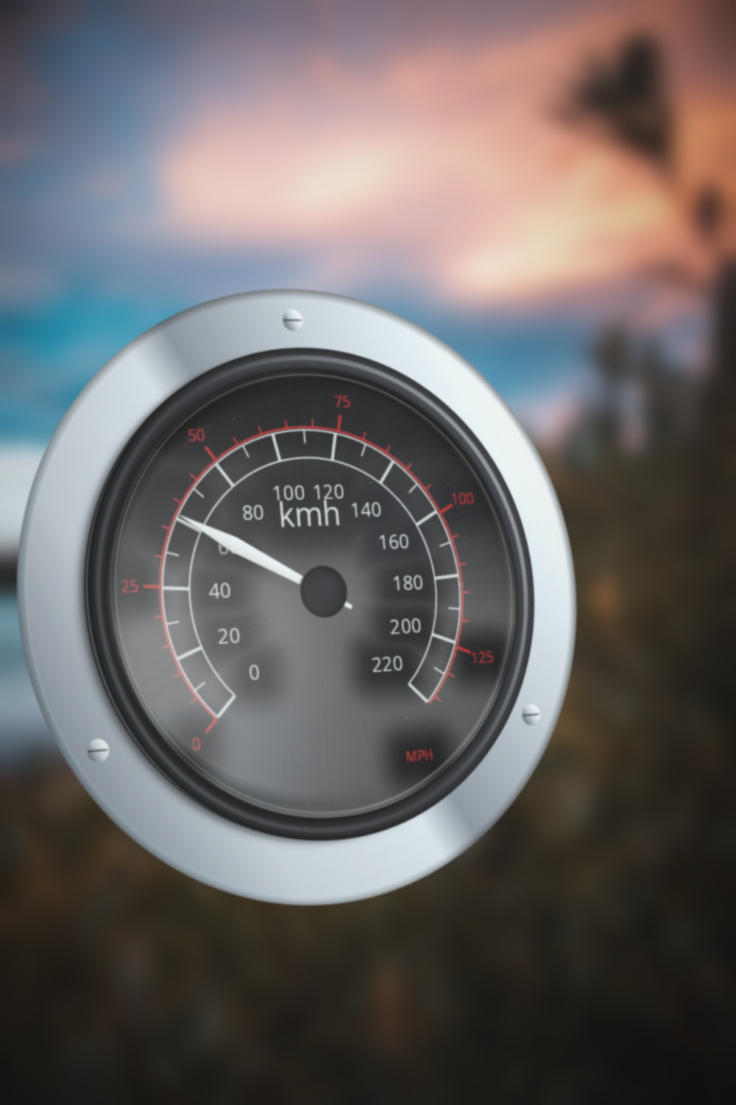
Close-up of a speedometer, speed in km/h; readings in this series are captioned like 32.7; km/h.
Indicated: 60; km/h
